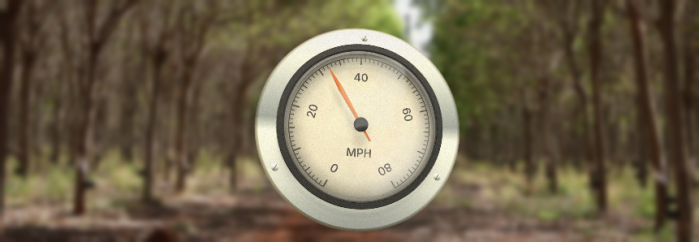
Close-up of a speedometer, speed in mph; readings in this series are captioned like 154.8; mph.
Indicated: 32; mph
